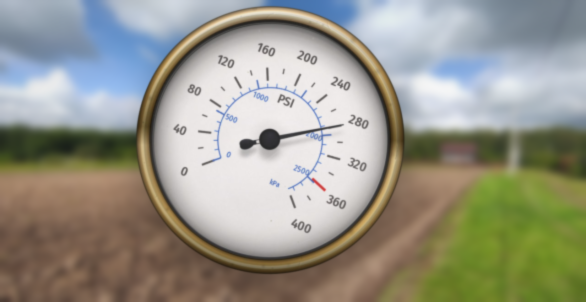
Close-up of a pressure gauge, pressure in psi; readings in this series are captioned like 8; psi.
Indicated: 280; psi
